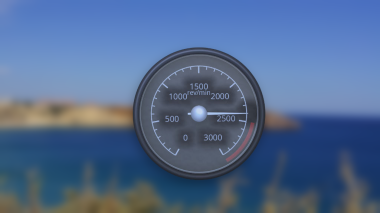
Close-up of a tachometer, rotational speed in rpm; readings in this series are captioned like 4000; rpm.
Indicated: 2400; rpm
